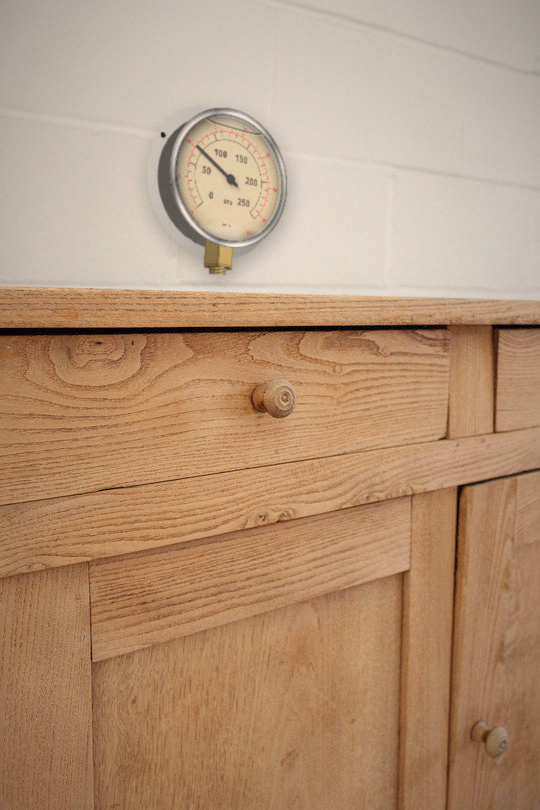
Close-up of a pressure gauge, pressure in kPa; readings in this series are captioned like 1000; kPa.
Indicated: 70; kPa
